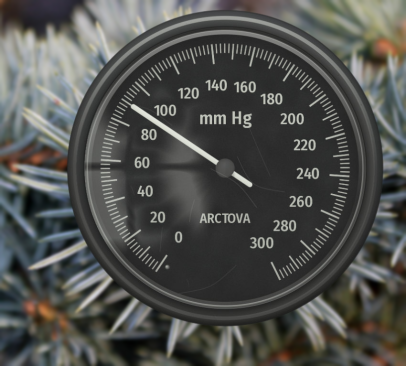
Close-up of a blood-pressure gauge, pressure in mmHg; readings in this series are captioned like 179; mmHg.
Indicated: 90; mmHg
